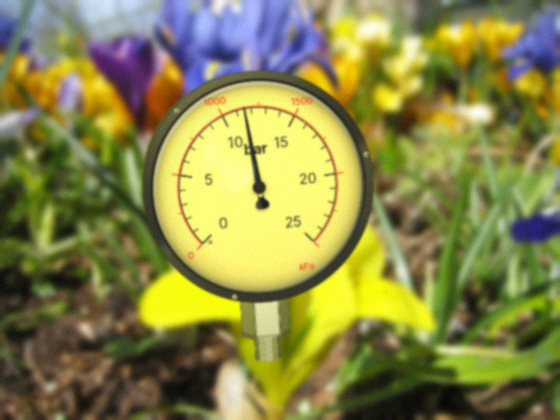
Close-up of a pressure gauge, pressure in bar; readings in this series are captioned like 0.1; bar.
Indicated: 11.5; bar
